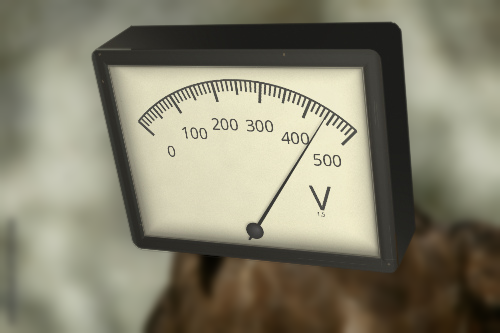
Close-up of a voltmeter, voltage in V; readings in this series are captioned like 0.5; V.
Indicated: 440; V
